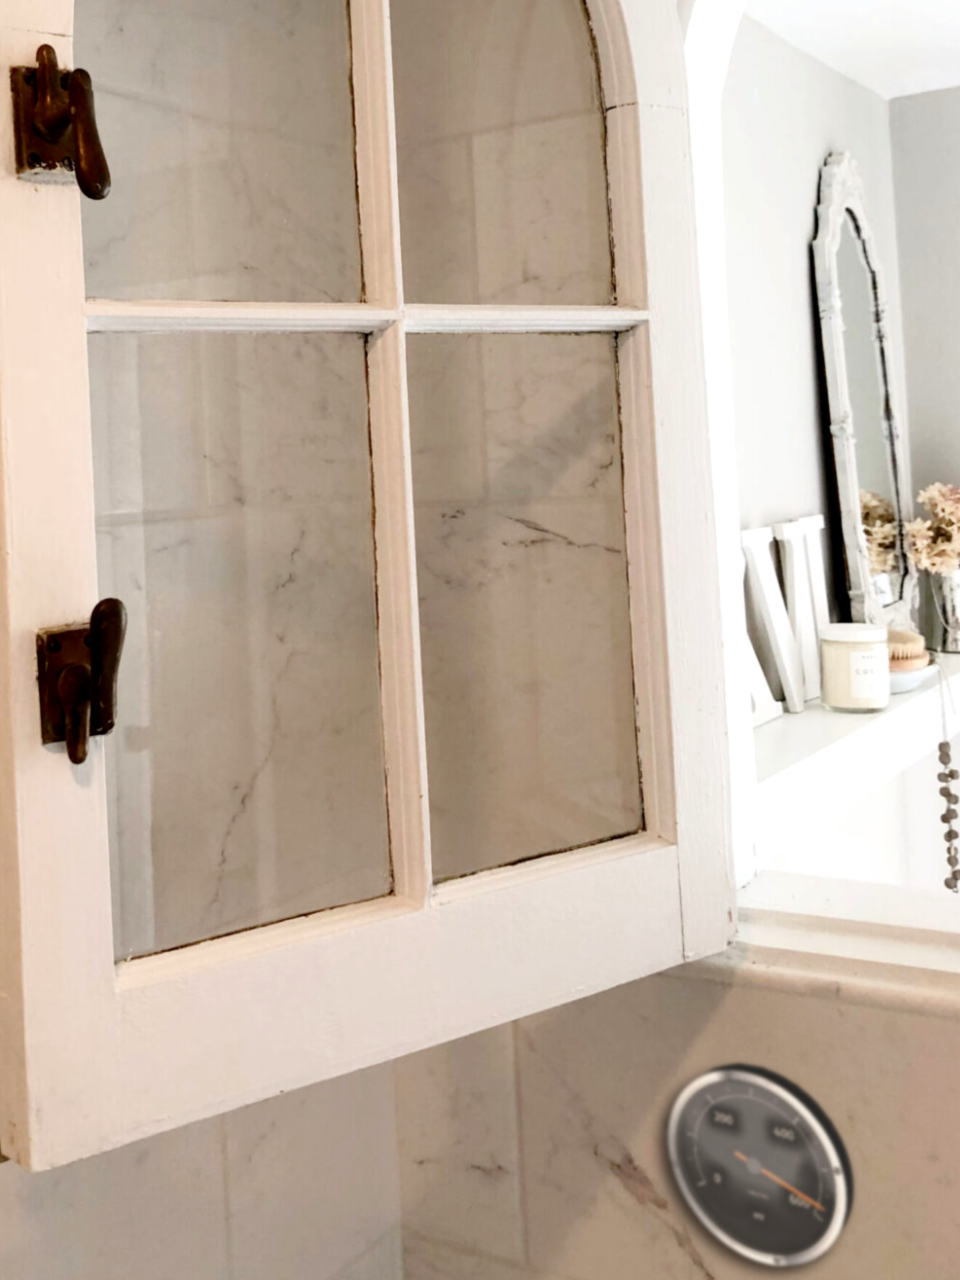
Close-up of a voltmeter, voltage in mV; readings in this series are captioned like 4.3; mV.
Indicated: 575; mV
